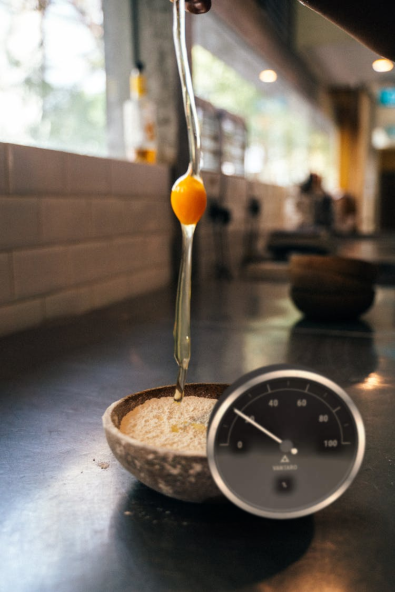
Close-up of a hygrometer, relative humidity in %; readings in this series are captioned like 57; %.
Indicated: 20; %
